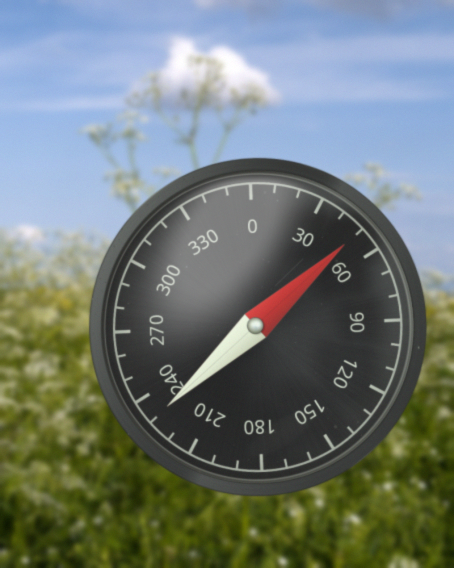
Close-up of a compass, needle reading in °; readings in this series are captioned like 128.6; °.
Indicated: 50; °
